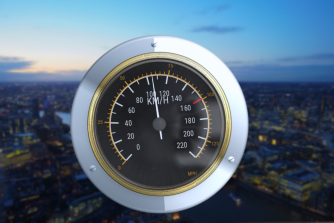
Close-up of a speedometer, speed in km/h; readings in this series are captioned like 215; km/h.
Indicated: 105; km/h
